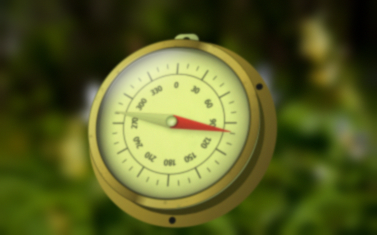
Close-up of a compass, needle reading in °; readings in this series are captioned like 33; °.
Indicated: 100; °
